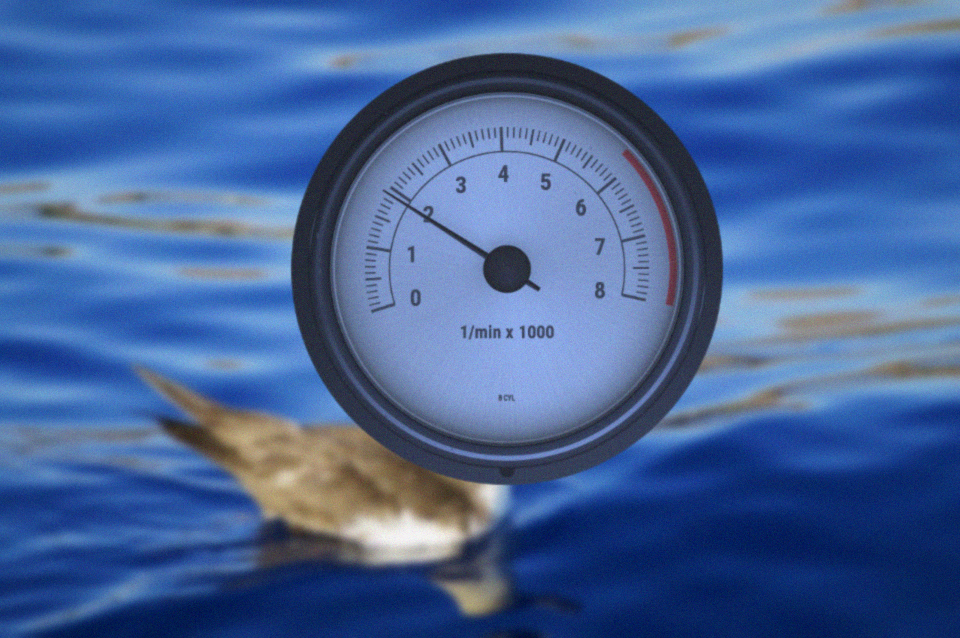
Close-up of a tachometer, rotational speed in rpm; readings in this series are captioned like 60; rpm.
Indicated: 1900; rpm
